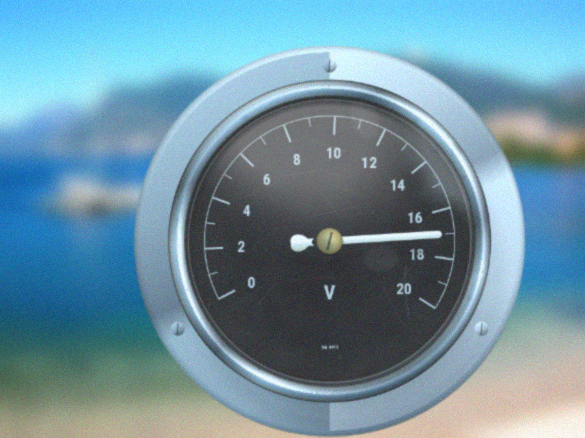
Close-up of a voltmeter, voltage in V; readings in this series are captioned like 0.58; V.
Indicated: 17; V
